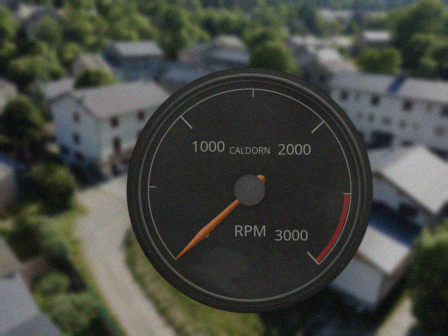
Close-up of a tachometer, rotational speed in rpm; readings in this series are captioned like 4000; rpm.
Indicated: 0; rpm
